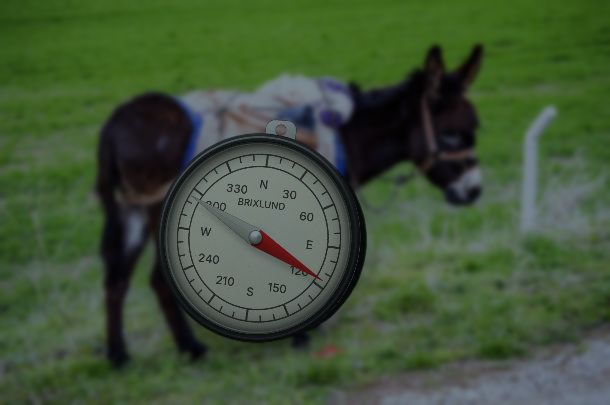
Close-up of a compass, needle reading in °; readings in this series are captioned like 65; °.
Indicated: 115; °
